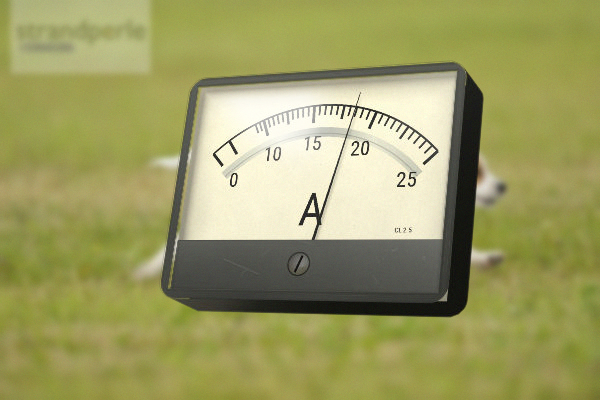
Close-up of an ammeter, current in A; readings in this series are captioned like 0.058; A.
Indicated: 18.5; A
